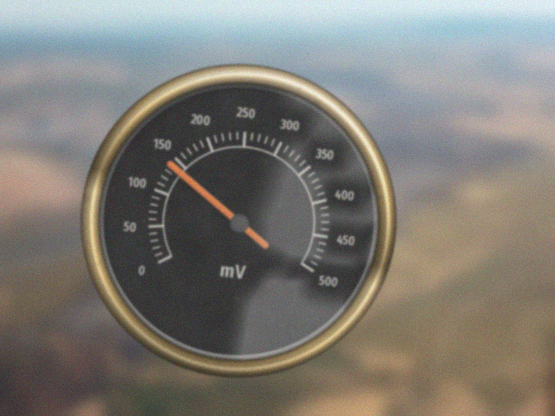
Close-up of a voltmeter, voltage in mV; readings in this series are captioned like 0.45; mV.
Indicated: 140; mV
